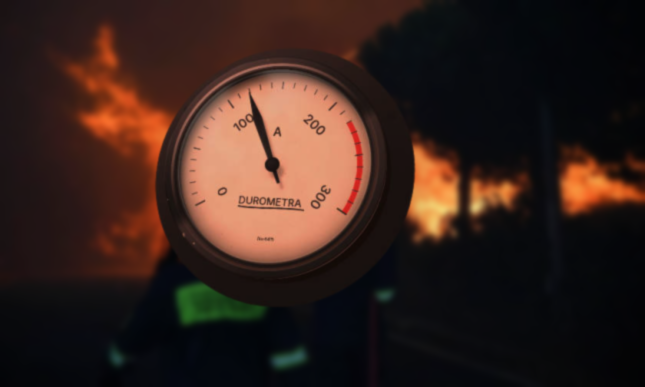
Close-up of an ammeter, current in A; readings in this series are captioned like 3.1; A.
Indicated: 120; A
